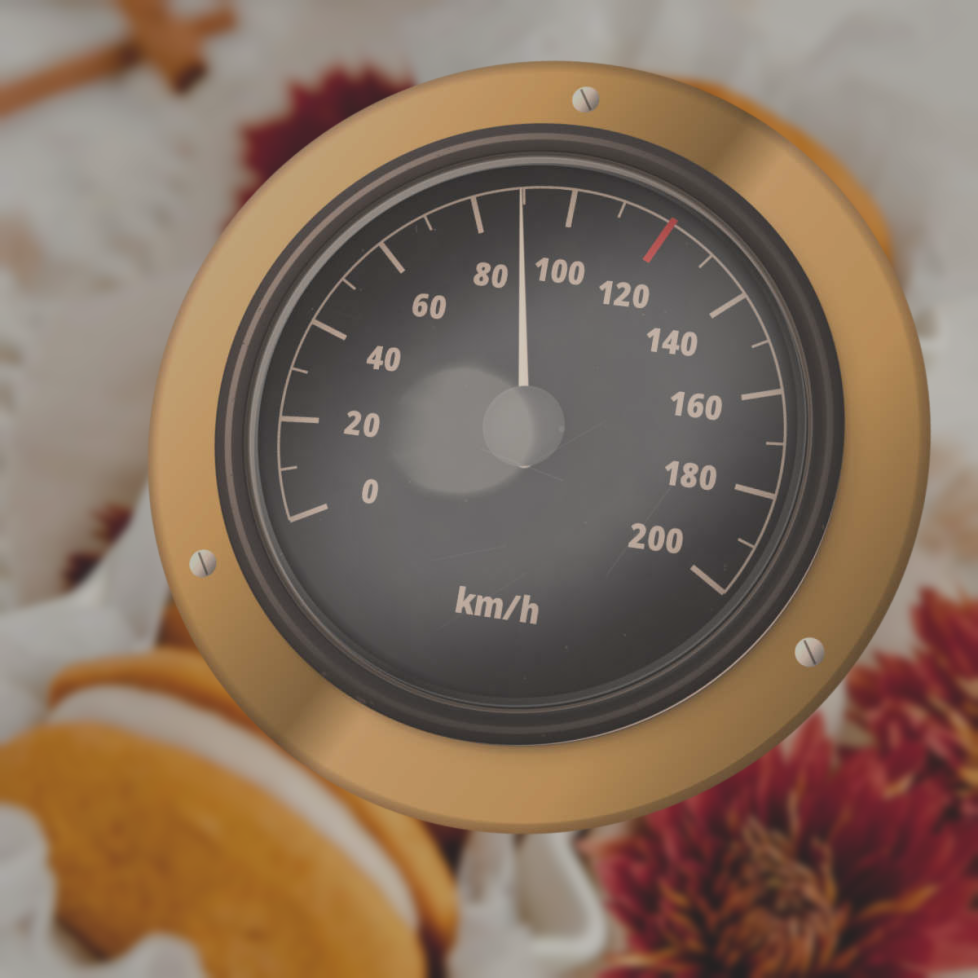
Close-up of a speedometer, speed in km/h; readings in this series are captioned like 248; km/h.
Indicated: 90; km/h
